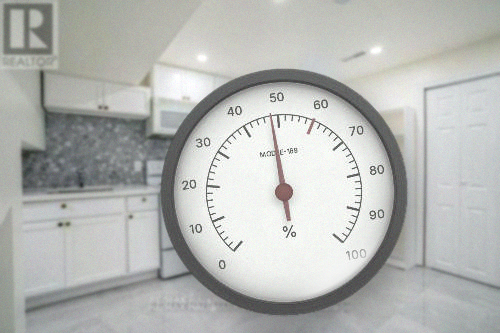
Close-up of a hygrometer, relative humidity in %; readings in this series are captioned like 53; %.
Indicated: 48; %
